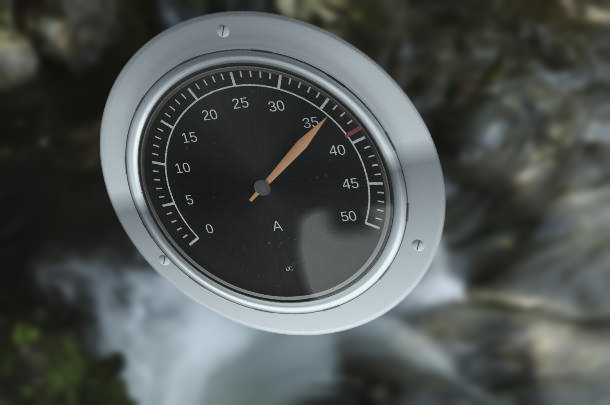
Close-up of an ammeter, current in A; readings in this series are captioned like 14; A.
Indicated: 36; A
